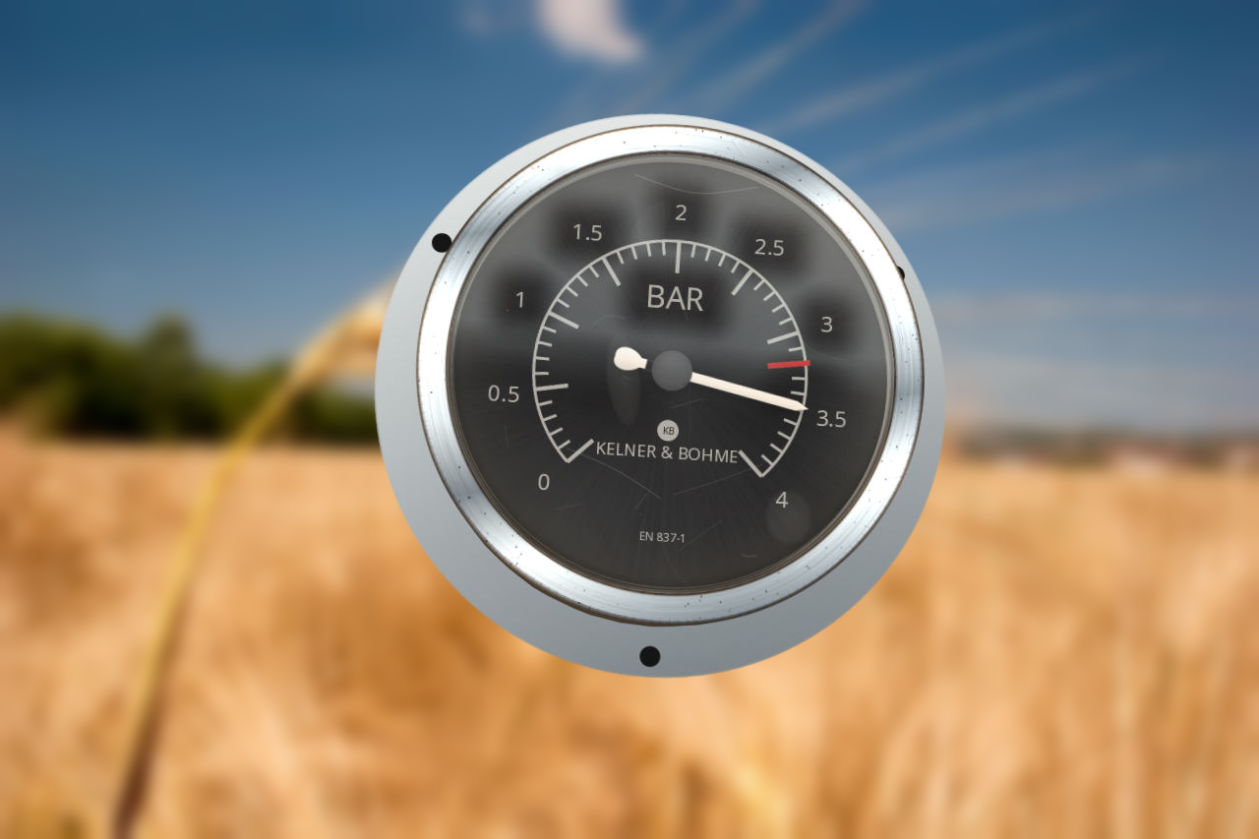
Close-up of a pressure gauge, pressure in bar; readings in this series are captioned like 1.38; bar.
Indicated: 3.5; bar
